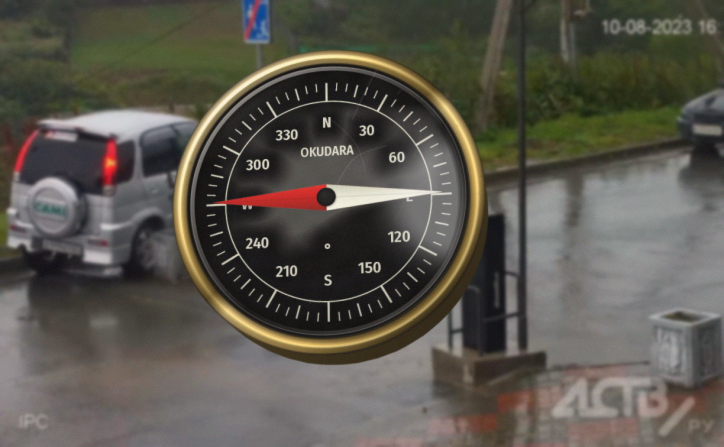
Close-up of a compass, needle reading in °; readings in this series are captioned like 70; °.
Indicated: 270; °
